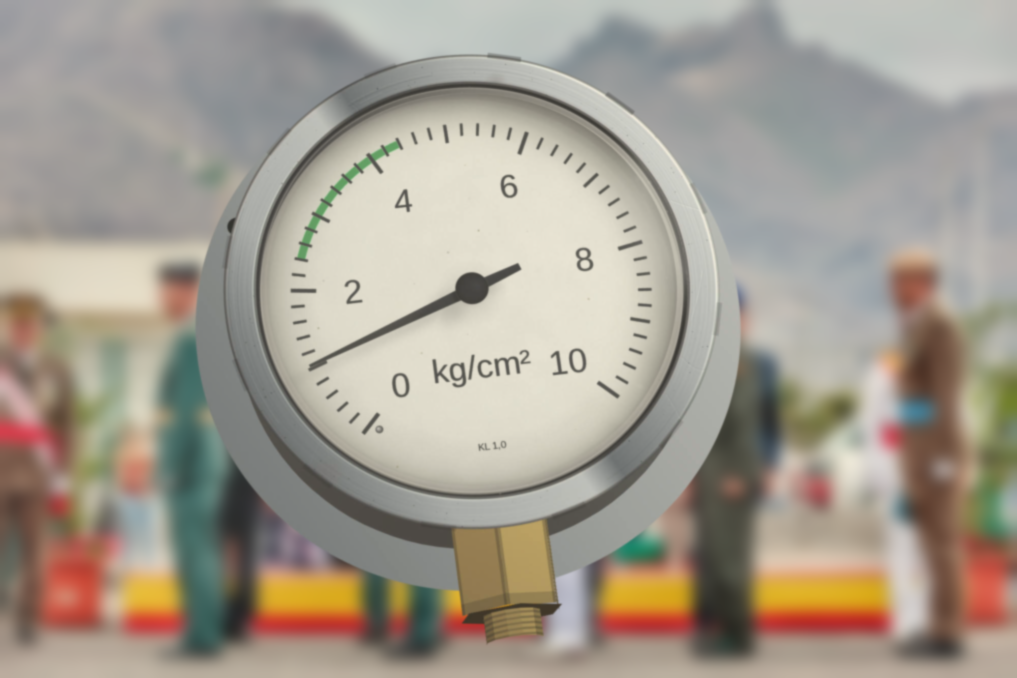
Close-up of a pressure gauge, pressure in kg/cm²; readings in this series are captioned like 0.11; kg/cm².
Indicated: 1; kg/cm²
